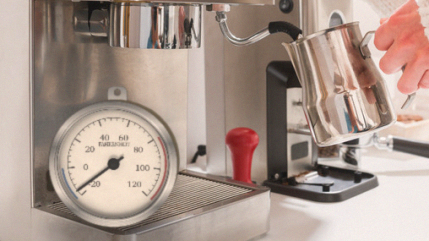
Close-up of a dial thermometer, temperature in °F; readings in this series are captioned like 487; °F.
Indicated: -16; °F
